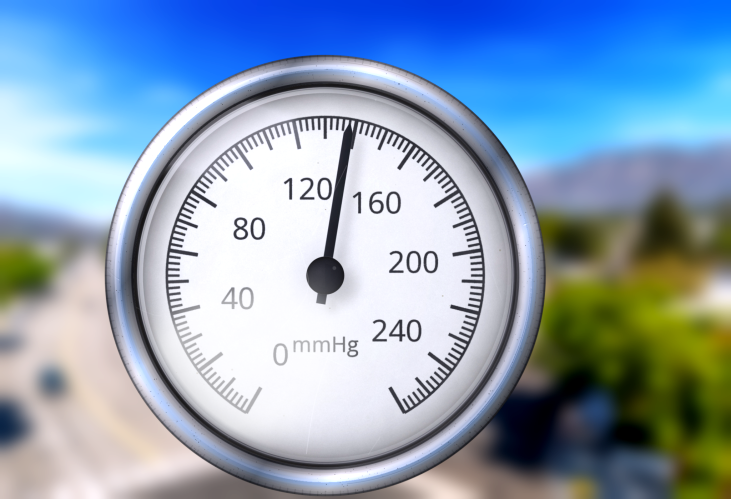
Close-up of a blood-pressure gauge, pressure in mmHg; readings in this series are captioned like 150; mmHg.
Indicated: 138; mmHg
